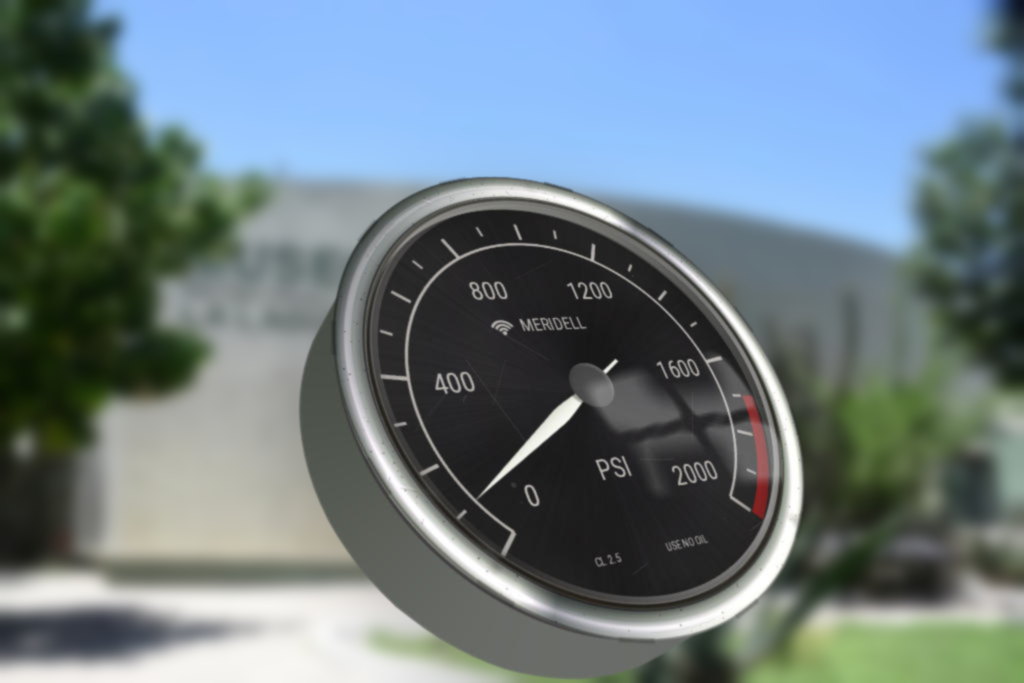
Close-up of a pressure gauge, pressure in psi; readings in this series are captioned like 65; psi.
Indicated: 100; psi
